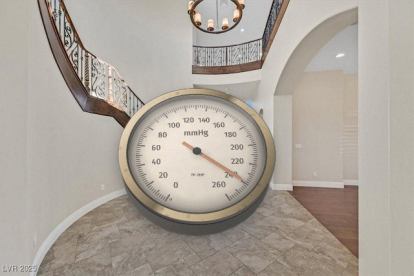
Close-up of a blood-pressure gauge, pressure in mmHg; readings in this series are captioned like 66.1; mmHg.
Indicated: 240; mmHg
